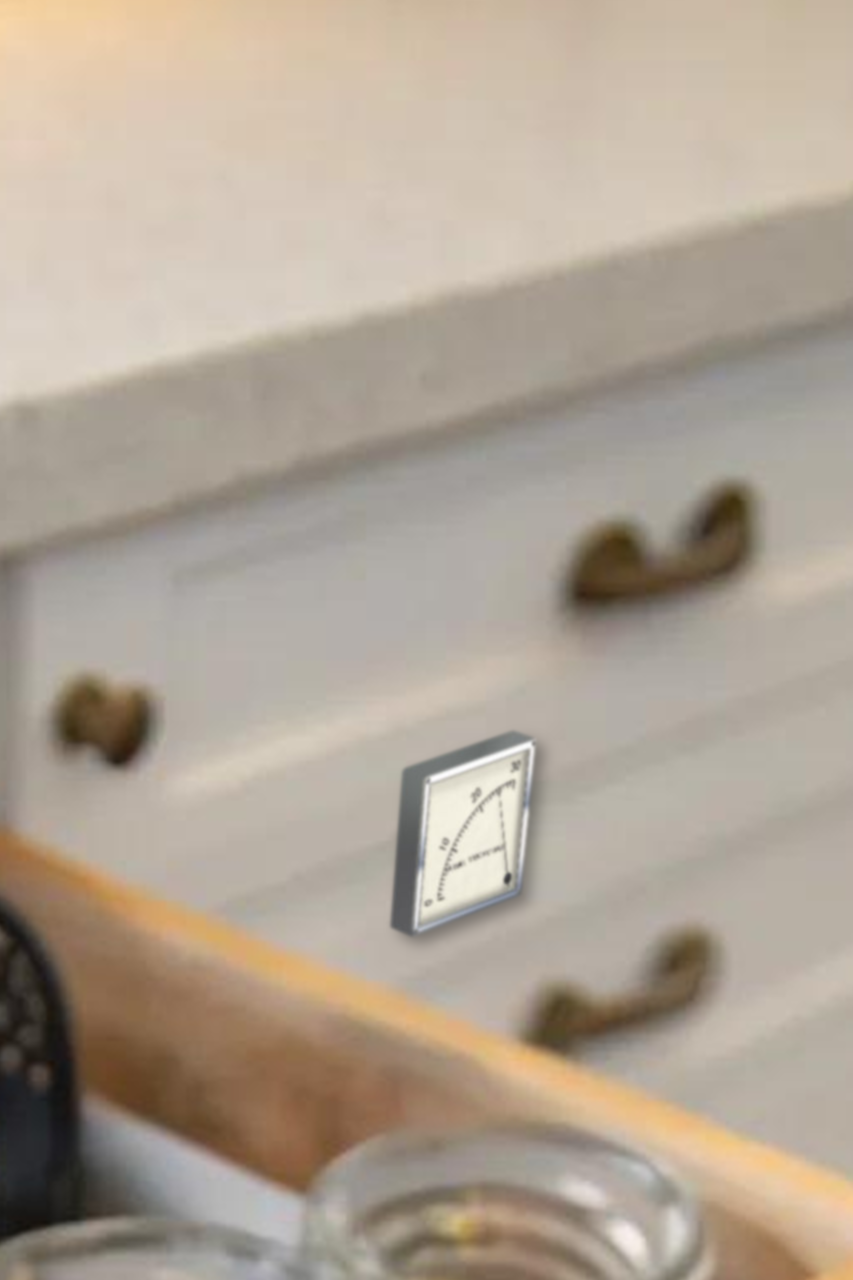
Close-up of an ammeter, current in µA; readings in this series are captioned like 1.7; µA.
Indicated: 25; µA
